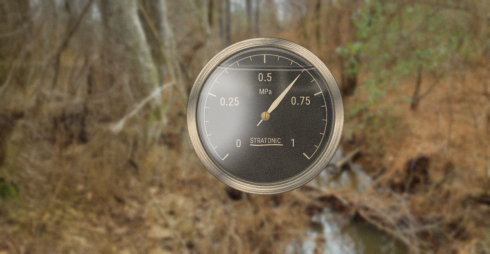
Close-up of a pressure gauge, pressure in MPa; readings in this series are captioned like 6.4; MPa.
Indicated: 0.65; MPa
